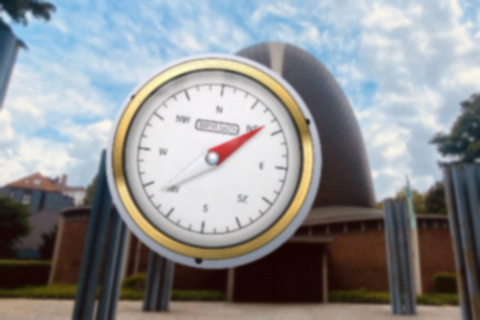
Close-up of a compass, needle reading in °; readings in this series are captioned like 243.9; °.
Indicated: 50; °
